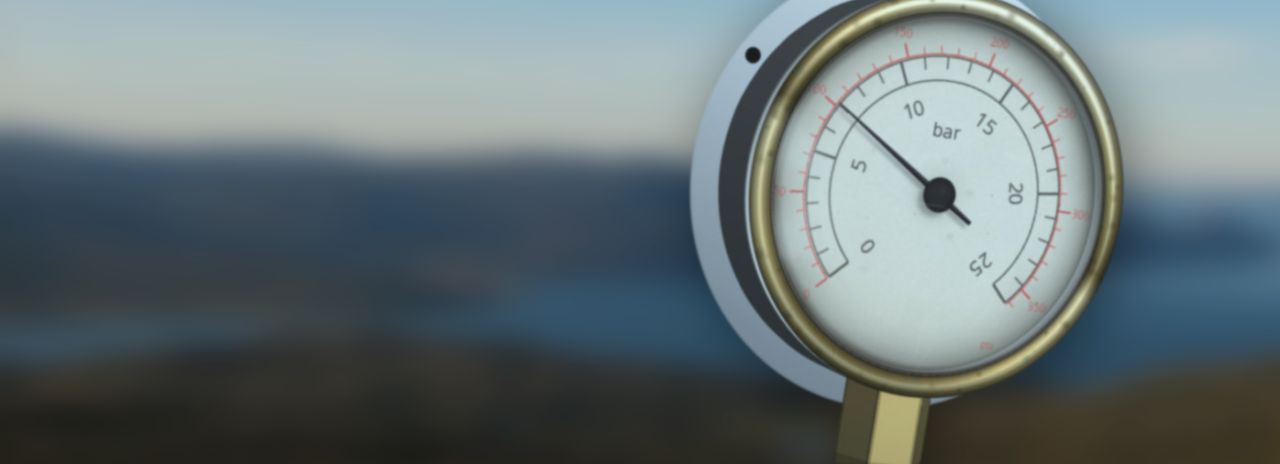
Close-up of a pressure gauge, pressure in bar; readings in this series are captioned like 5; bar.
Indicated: 7; bar
